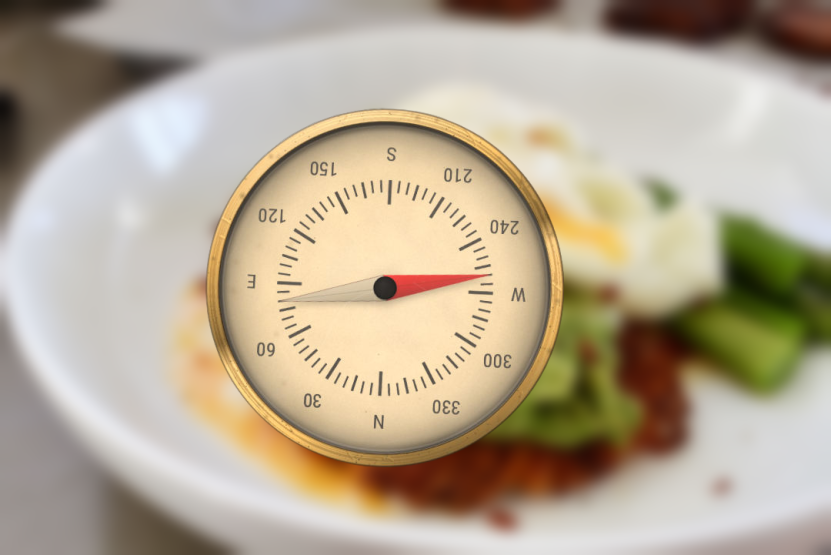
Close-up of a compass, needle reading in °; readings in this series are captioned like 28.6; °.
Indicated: 260; °
